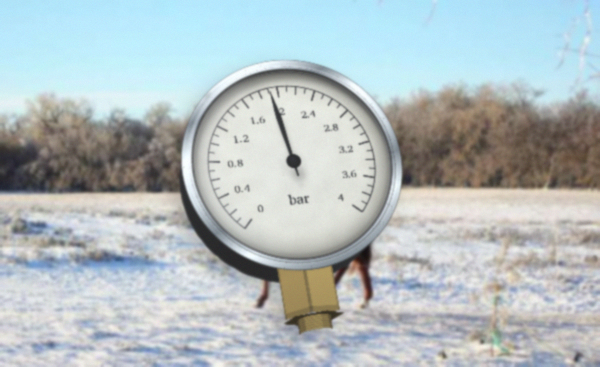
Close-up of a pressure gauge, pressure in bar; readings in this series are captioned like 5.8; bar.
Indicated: 1.9; bar
